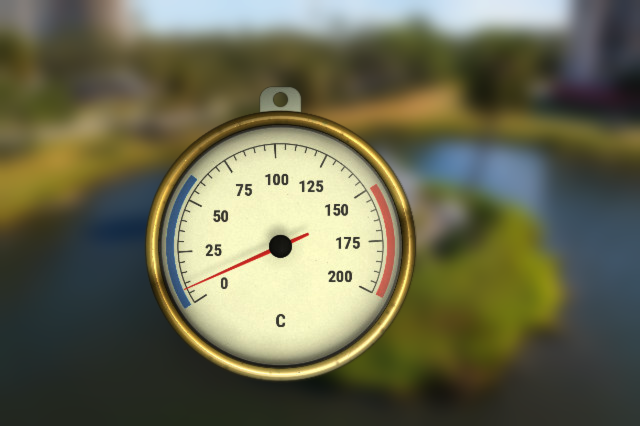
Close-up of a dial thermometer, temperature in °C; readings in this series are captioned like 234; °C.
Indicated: 7.5; °C
